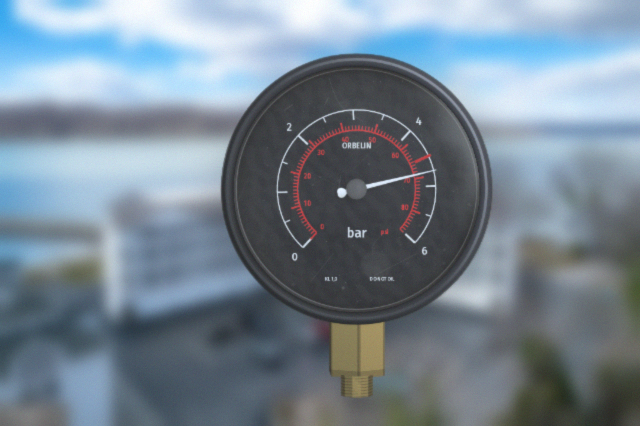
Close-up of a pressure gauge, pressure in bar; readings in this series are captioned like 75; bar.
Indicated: 4.75; bar
